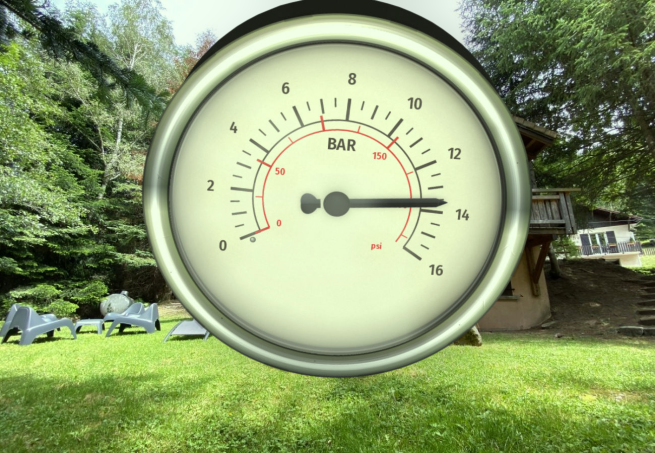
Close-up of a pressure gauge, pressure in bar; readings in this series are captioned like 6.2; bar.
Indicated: 13.5; bar
